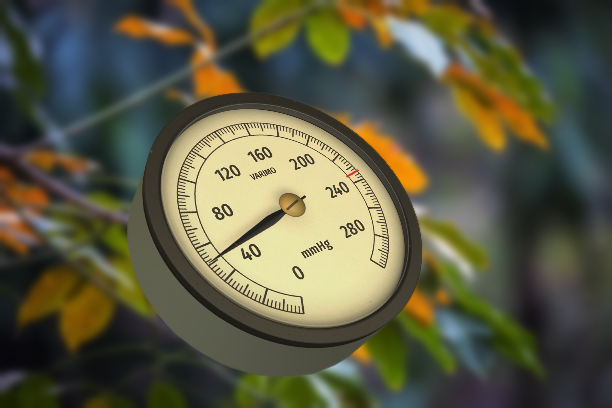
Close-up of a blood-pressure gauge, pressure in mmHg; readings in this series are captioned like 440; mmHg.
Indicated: 50; mmHg
